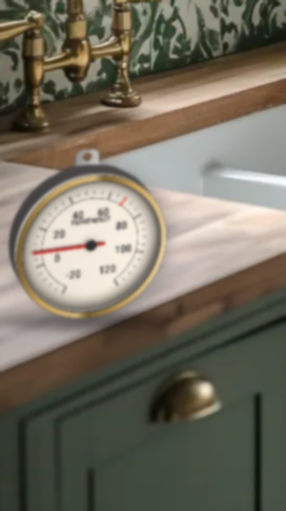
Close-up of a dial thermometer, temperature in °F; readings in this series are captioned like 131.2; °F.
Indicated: 8; °F
